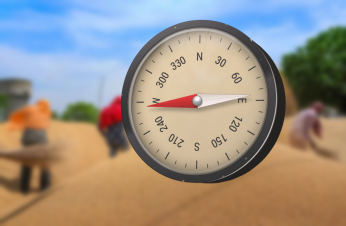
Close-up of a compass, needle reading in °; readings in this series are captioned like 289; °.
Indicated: 265; °
